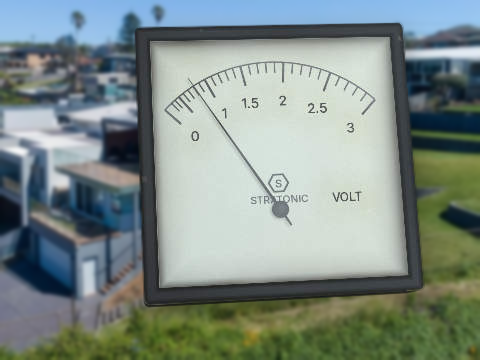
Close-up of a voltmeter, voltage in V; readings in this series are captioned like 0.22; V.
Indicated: 0.8; V
